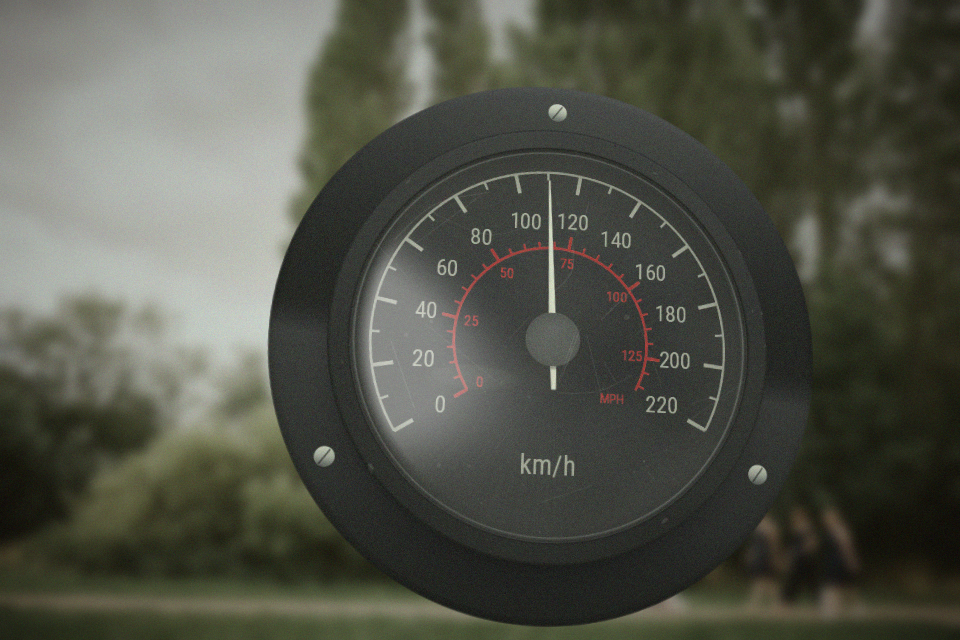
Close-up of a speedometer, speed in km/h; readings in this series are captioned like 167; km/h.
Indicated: 110; km/h
